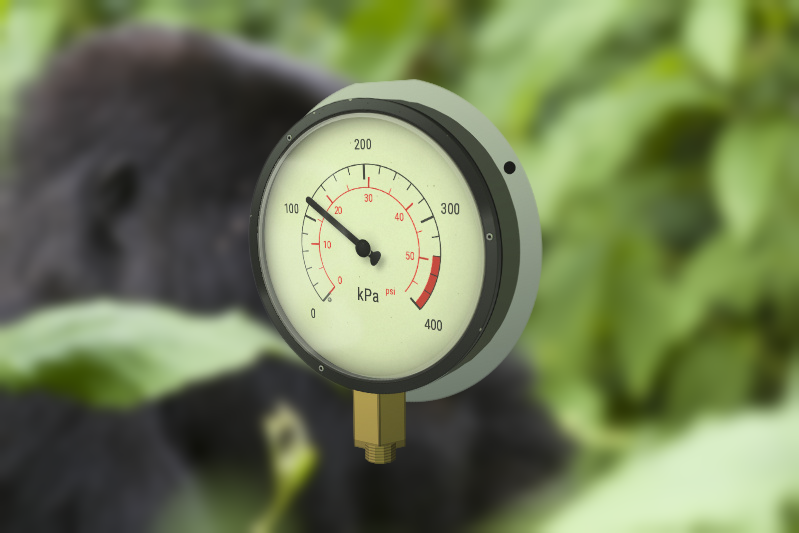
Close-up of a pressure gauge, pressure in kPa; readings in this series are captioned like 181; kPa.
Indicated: 120; kPa
